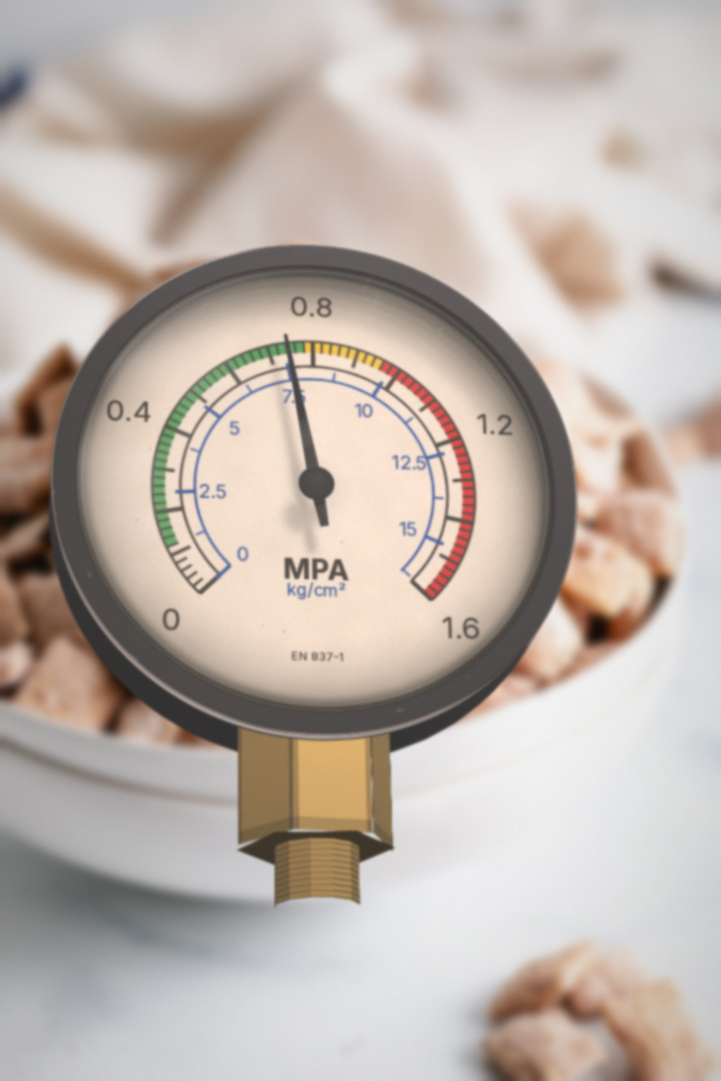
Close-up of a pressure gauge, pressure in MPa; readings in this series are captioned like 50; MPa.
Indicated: 0.74; MPa
